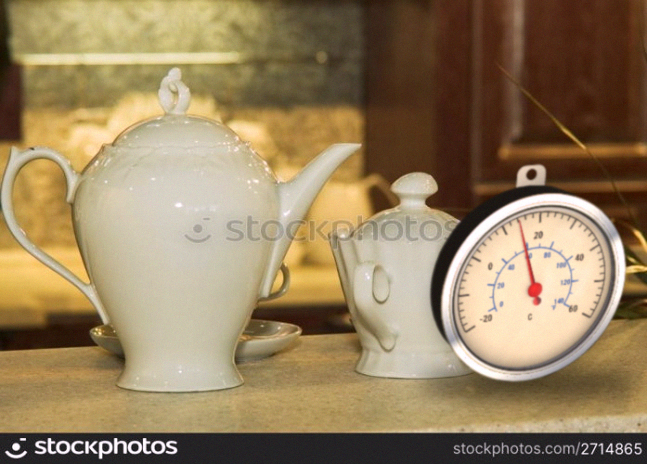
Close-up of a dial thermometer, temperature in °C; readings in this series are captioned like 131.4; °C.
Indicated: 14; °C
